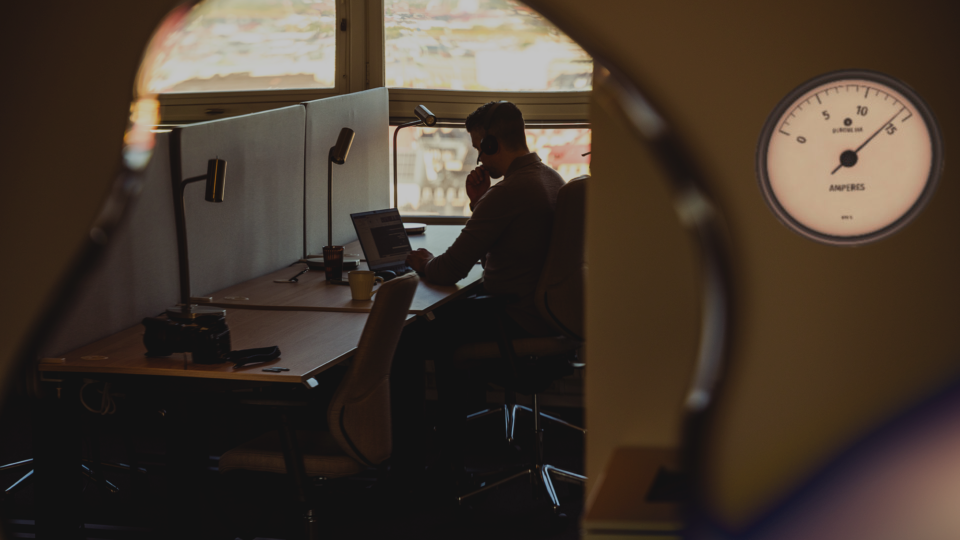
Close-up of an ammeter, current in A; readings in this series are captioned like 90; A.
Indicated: 14; A
